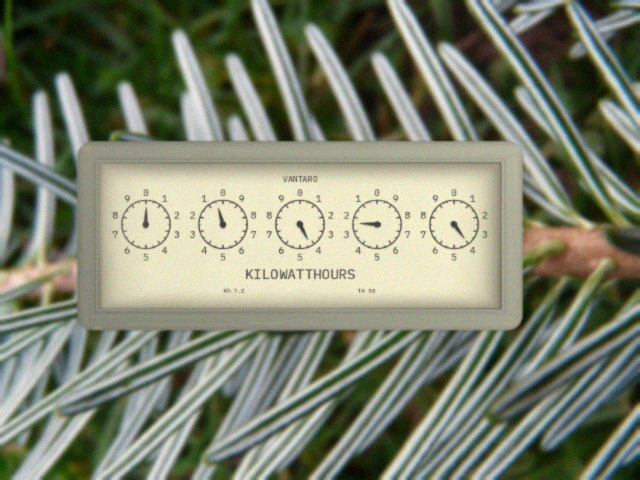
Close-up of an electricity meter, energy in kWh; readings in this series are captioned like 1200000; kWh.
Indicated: 424; kWh
